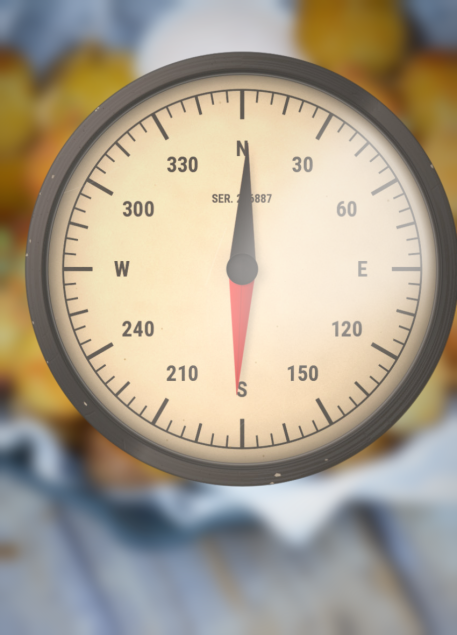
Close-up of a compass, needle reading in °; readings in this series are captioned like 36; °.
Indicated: 182.5; °
